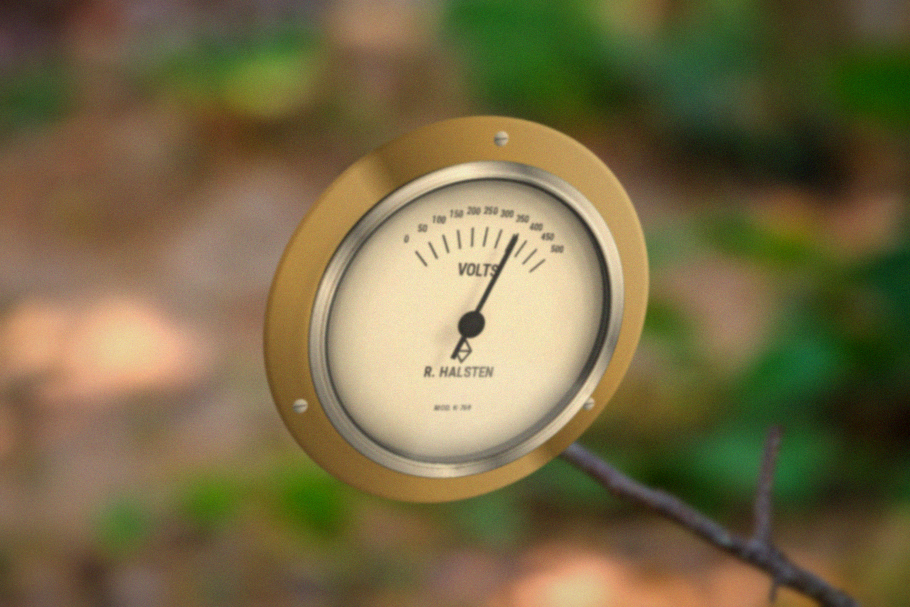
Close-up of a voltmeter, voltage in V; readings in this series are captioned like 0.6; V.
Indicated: 350; V
